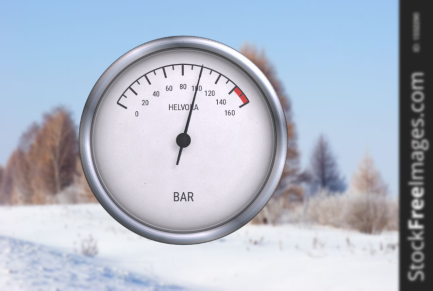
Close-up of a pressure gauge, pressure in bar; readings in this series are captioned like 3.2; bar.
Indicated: 100; bar
